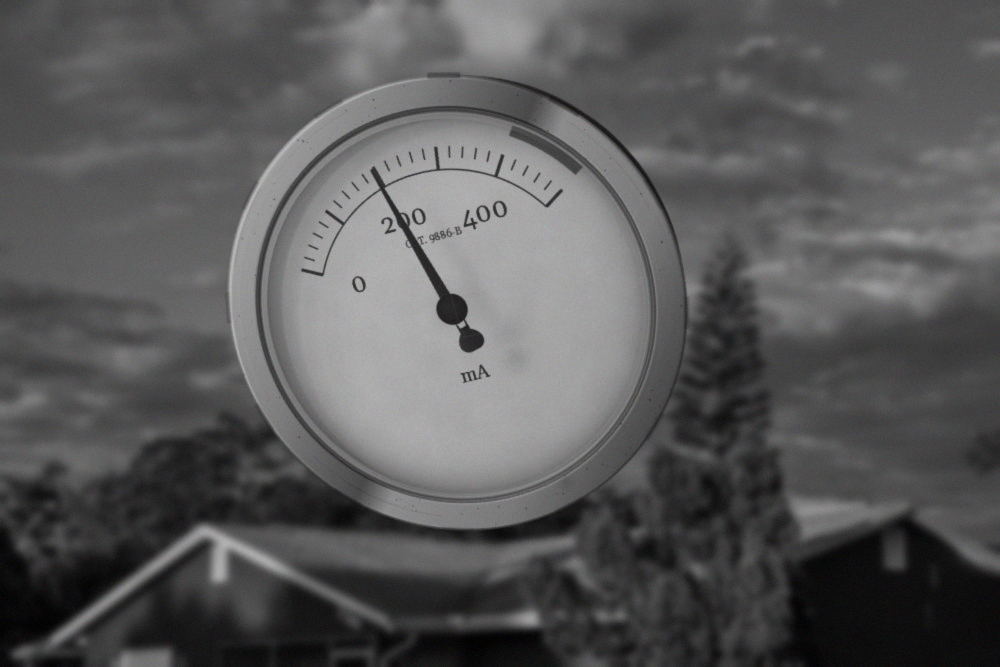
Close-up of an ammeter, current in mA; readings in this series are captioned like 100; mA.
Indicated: 200; mA
